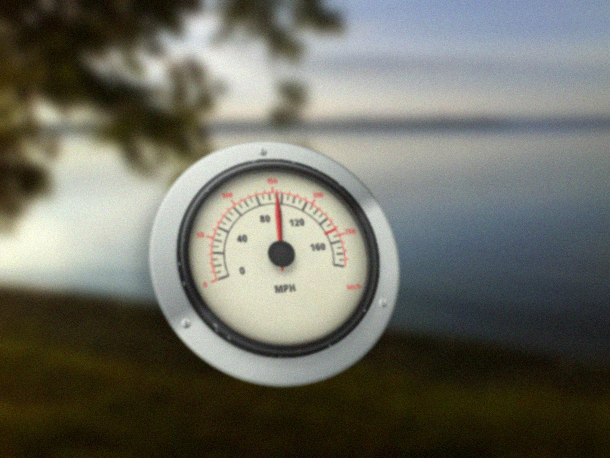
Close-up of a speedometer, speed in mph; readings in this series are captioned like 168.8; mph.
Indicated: 95; mph
